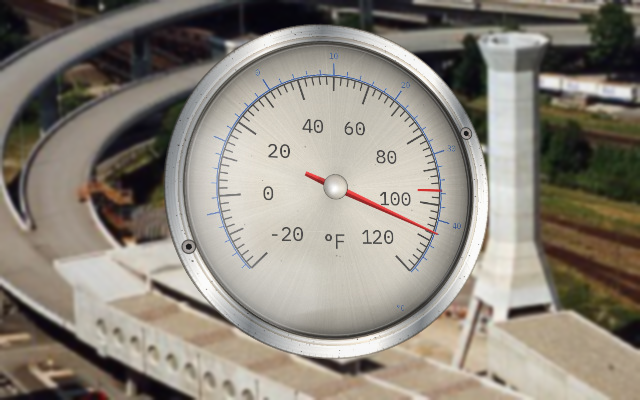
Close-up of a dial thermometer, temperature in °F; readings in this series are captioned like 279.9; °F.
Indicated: 108; °F
